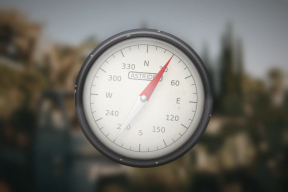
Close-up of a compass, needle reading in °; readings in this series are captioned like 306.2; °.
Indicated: 30; °
